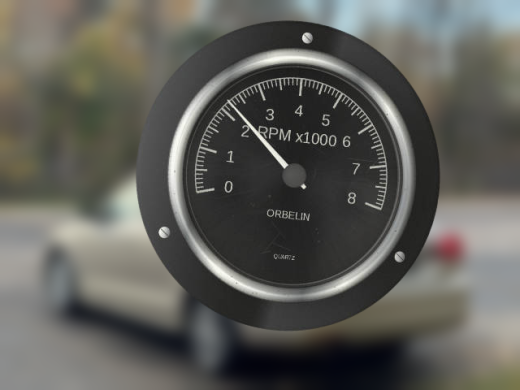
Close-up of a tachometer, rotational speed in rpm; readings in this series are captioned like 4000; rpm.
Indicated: 2200; rpm
